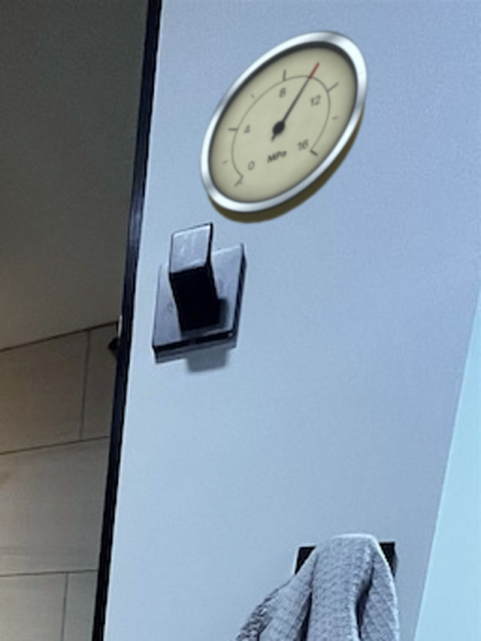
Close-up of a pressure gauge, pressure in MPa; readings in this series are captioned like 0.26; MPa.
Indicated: 10; MPa
